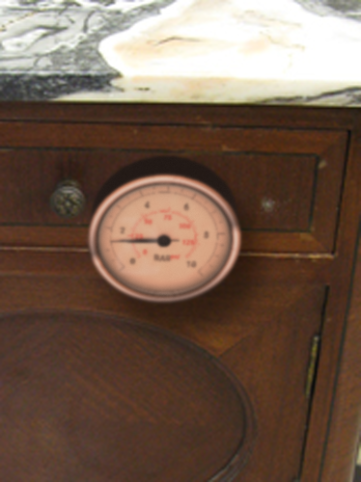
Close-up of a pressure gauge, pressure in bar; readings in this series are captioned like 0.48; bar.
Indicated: 1.5; bar
